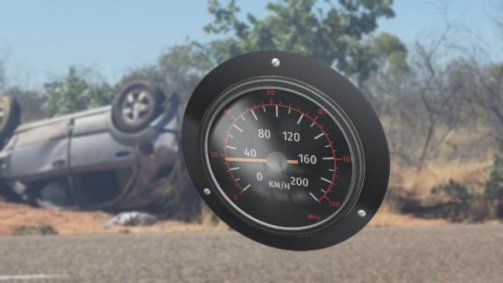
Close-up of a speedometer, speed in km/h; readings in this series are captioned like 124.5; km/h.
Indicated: 30; km/h
